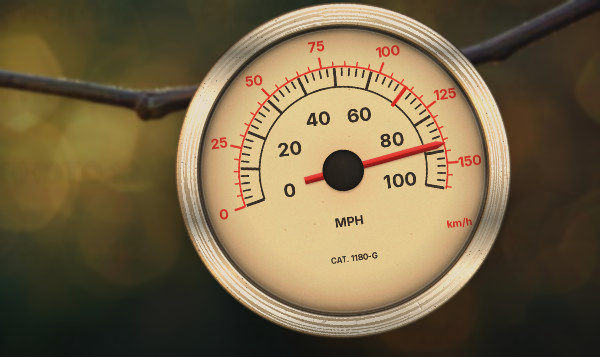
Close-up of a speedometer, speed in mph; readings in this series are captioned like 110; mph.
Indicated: 88; mph
